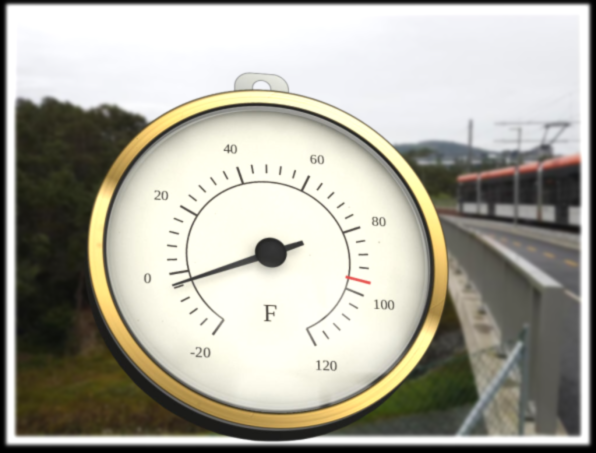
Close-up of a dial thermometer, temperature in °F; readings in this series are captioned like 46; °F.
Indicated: -4; °F
